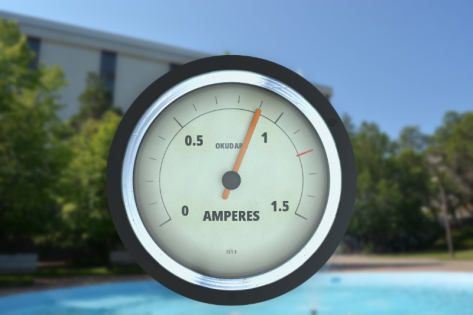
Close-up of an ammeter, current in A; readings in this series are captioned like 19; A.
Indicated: 0.9; A
